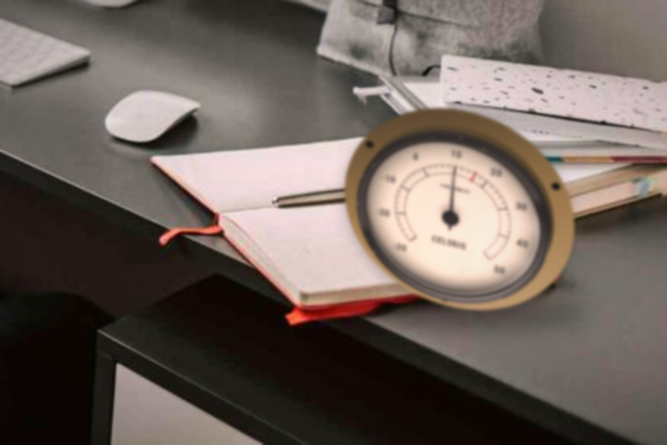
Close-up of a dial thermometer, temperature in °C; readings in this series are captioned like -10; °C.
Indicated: 10; °C
